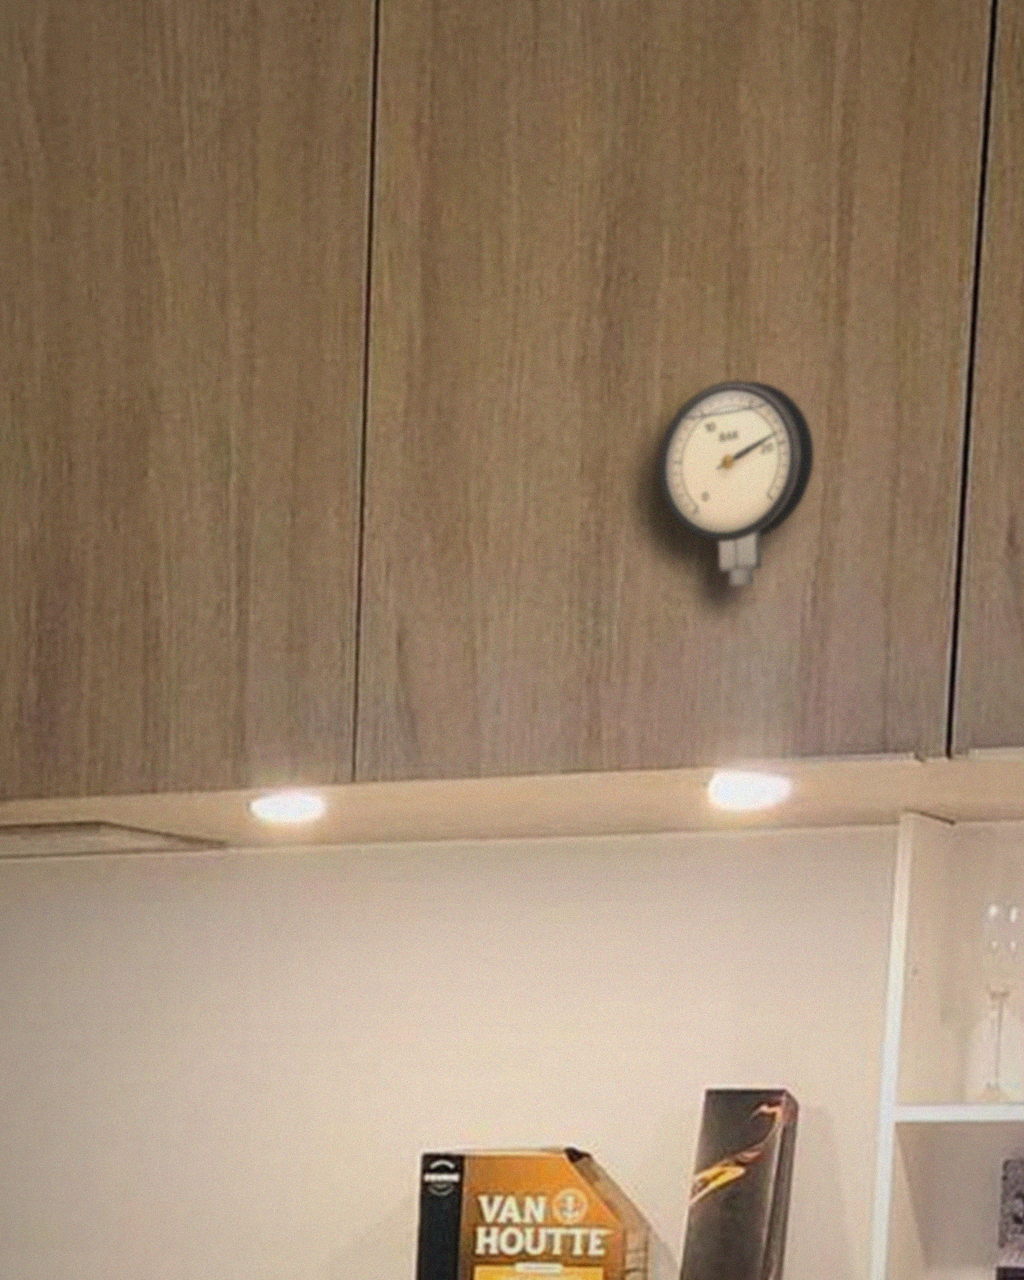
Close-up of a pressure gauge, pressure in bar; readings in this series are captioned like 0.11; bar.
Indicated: 19; bar
